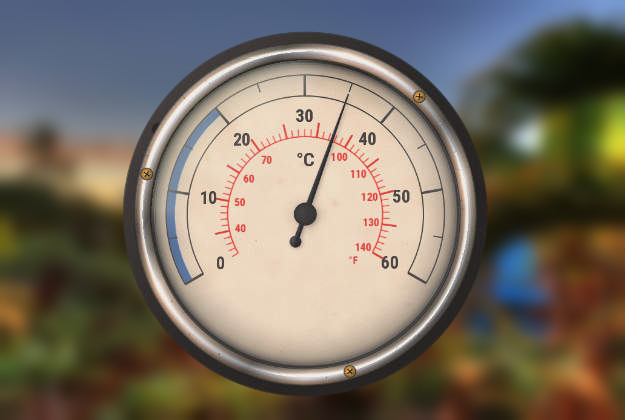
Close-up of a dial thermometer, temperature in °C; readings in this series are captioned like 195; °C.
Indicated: 35; °C
